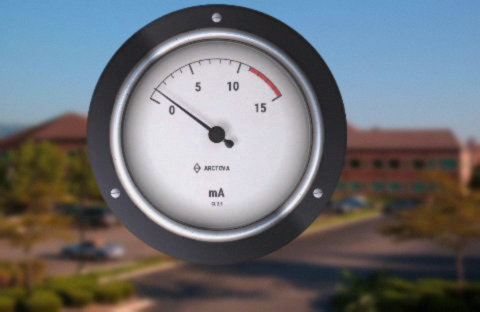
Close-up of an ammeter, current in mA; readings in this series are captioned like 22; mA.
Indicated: 1; mA
